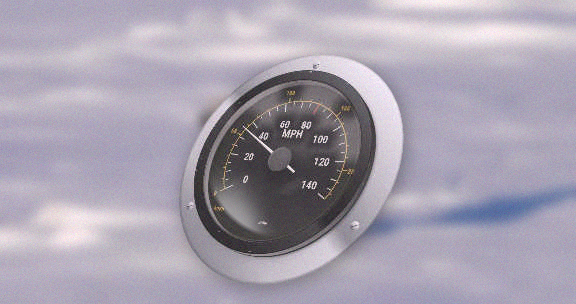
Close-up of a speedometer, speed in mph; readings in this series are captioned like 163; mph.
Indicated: 35; mph
